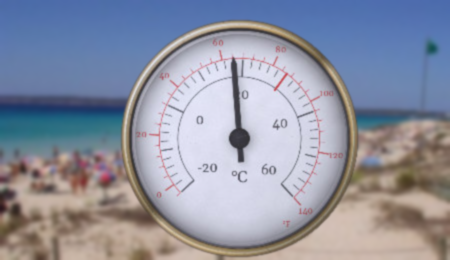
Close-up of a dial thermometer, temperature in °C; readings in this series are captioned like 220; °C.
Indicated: 18; °C
